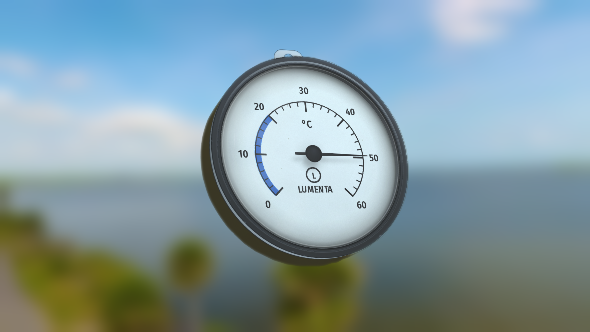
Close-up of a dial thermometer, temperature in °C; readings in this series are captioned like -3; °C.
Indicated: 50; °C
